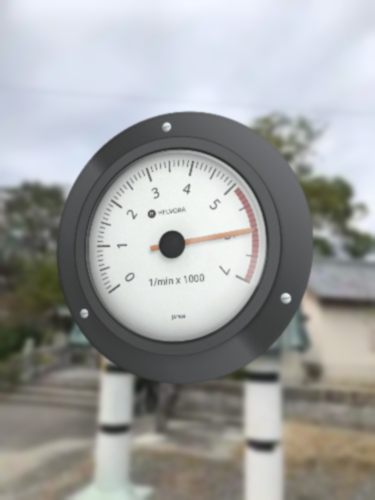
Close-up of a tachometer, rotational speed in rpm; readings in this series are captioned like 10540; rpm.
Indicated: 6000; rpm
